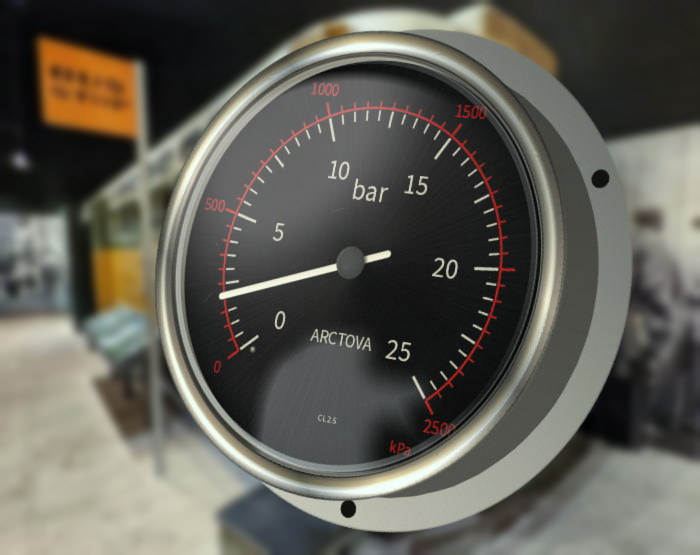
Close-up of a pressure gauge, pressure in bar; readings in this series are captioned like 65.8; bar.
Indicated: 2; bar
